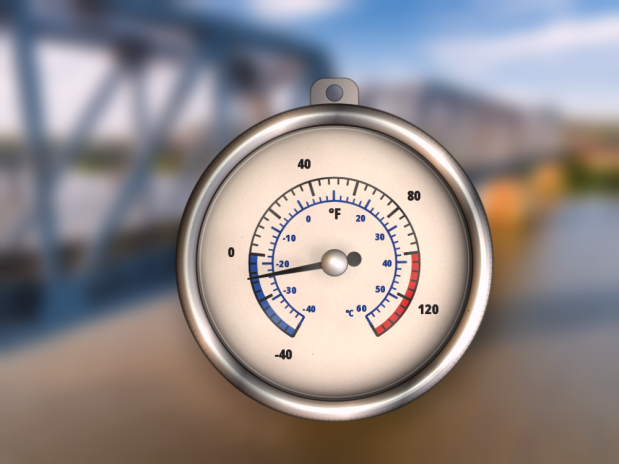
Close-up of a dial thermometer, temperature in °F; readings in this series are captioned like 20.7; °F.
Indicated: -10; °F
